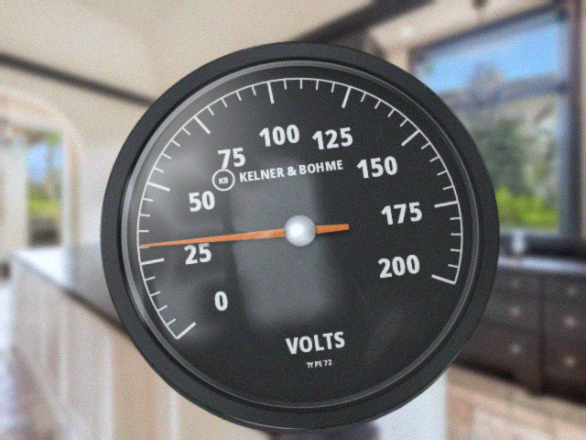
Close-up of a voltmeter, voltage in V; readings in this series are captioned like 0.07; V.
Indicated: 30; V
